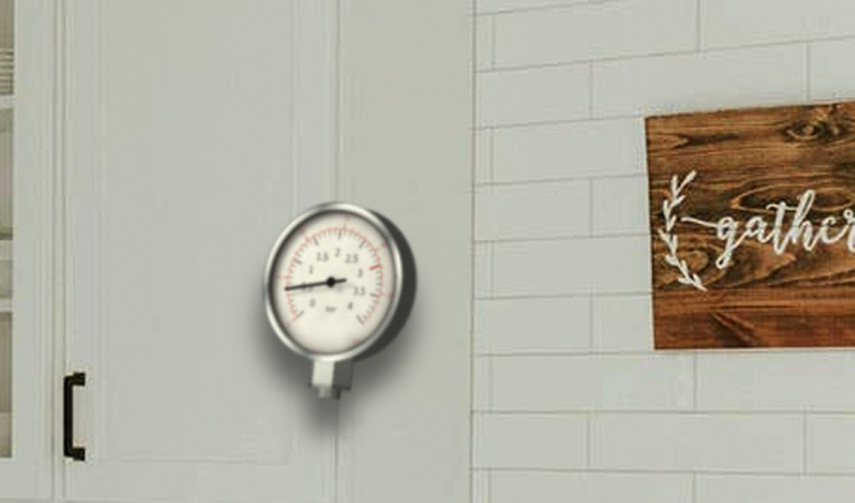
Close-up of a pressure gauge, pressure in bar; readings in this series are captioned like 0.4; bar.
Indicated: 0.5; bar
